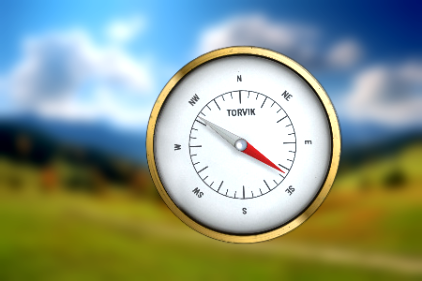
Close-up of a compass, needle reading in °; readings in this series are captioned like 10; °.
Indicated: 125; °
